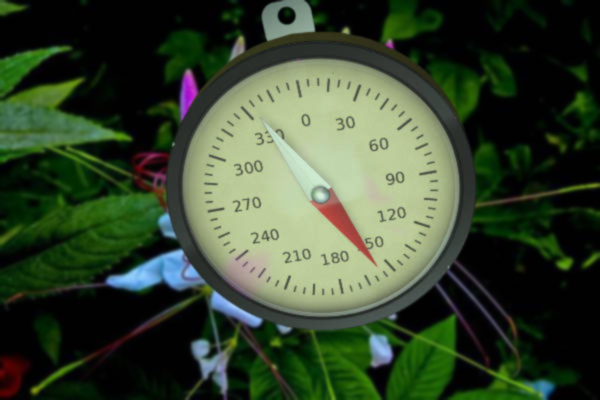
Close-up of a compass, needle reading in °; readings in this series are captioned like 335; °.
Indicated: 155; °
